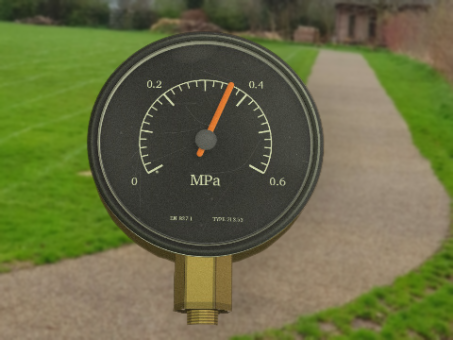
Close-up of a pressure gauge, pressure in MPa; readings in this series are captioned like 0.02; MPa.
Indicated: 0.36; MPa
